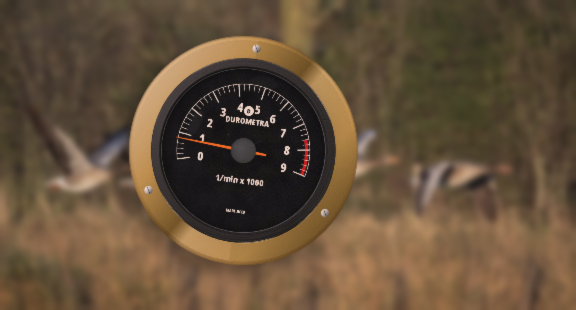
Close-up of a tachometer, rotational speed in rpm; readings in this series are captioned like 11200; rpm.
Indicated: 800; rpm
